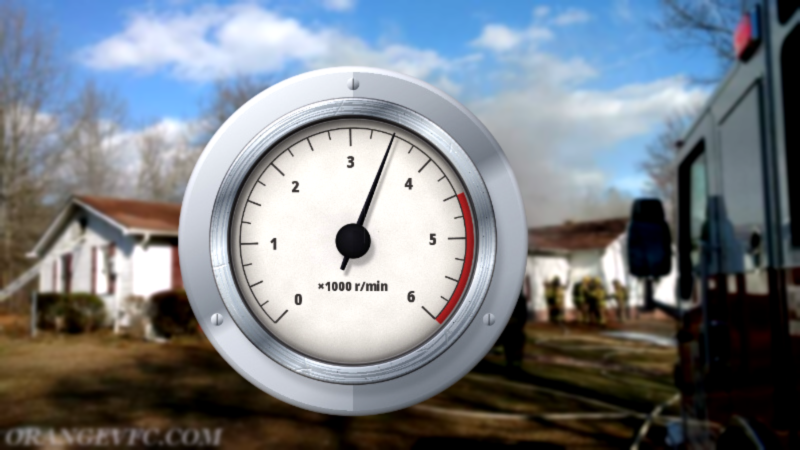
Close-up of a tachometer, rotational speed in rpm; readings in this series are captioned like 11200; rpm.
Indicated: 3500; rpm
